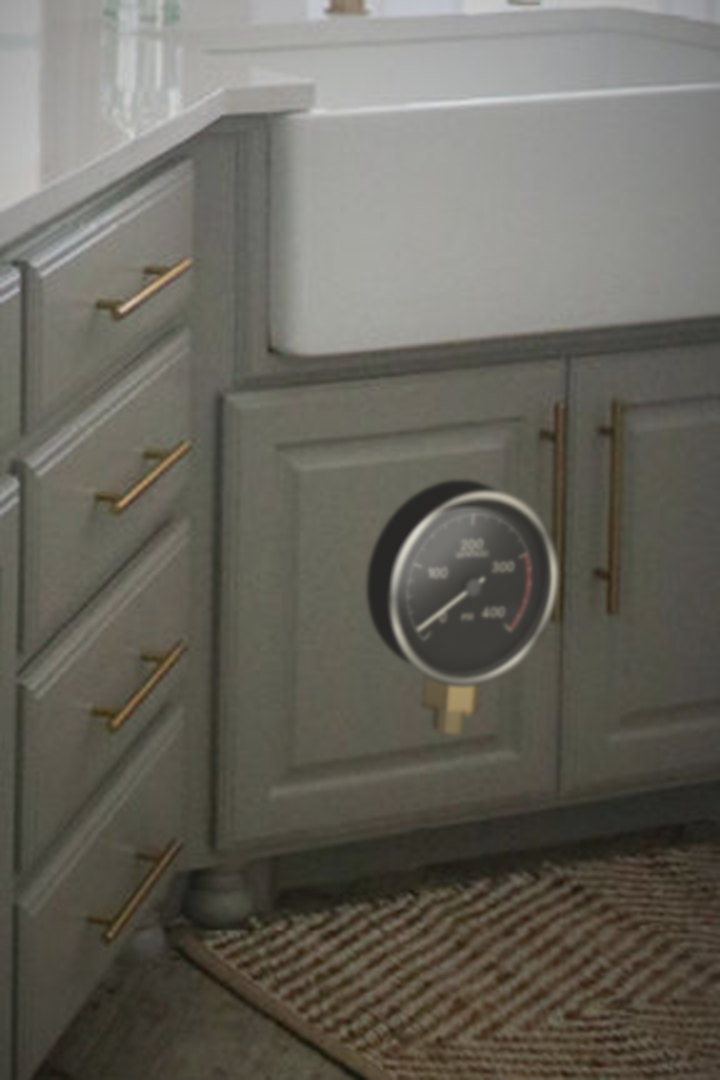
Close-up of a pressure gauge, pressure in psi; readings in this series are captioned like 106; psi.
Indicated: 20; psi
